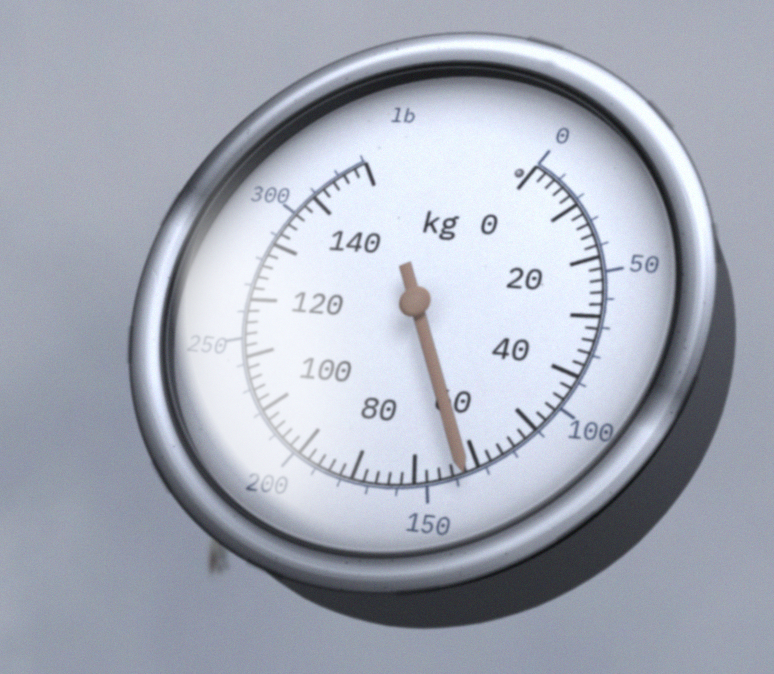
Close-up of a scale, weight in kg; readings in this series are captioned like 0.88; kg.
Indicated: 62; kg
